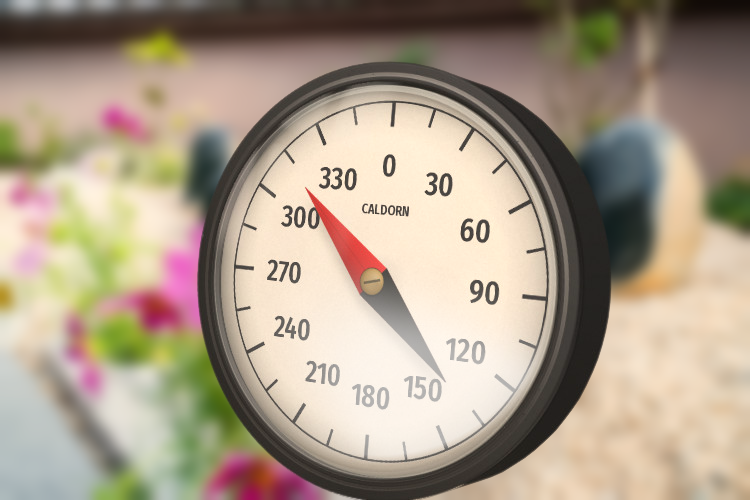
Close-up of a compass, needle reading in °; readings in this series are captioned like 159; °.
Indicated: 315; °
